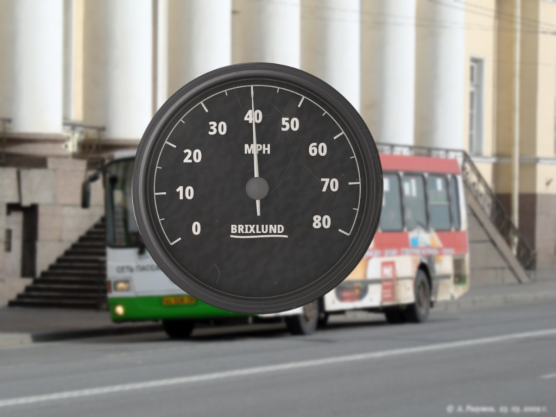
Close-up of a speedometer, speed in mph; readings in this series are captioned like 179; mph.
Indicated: 40; mph
